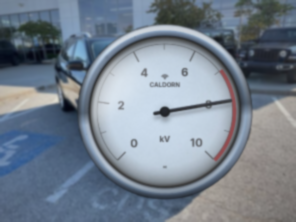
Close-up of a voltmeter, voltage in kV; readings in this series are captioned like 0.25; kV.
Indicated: 8; kV
